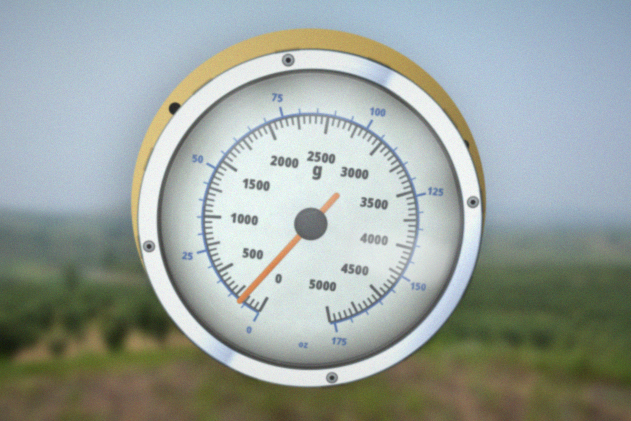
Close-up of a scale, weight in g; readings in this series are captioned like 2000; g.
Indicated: 200; g
